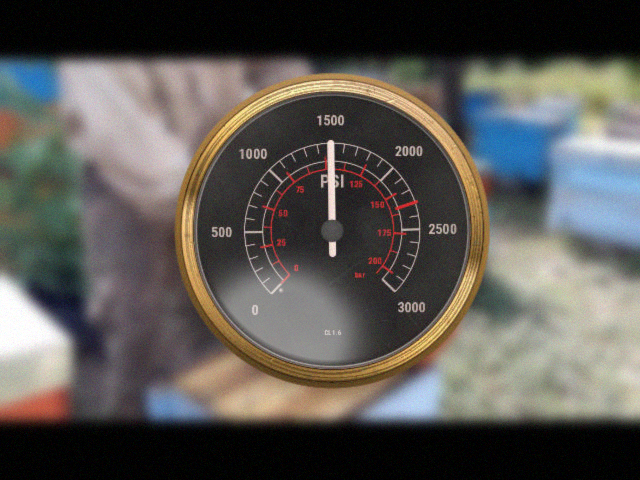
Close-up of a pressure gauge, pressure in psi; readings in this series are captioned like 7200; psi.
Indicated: 1500; psi
